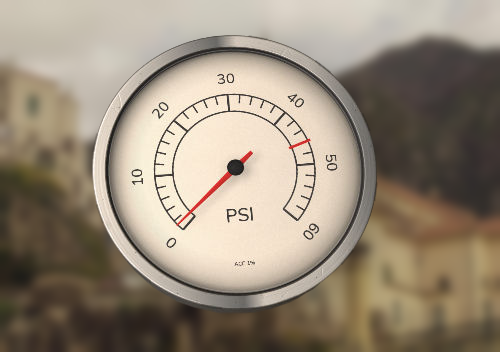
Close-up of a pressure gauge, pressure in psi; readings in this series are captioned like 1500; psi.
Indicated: 1; psi
